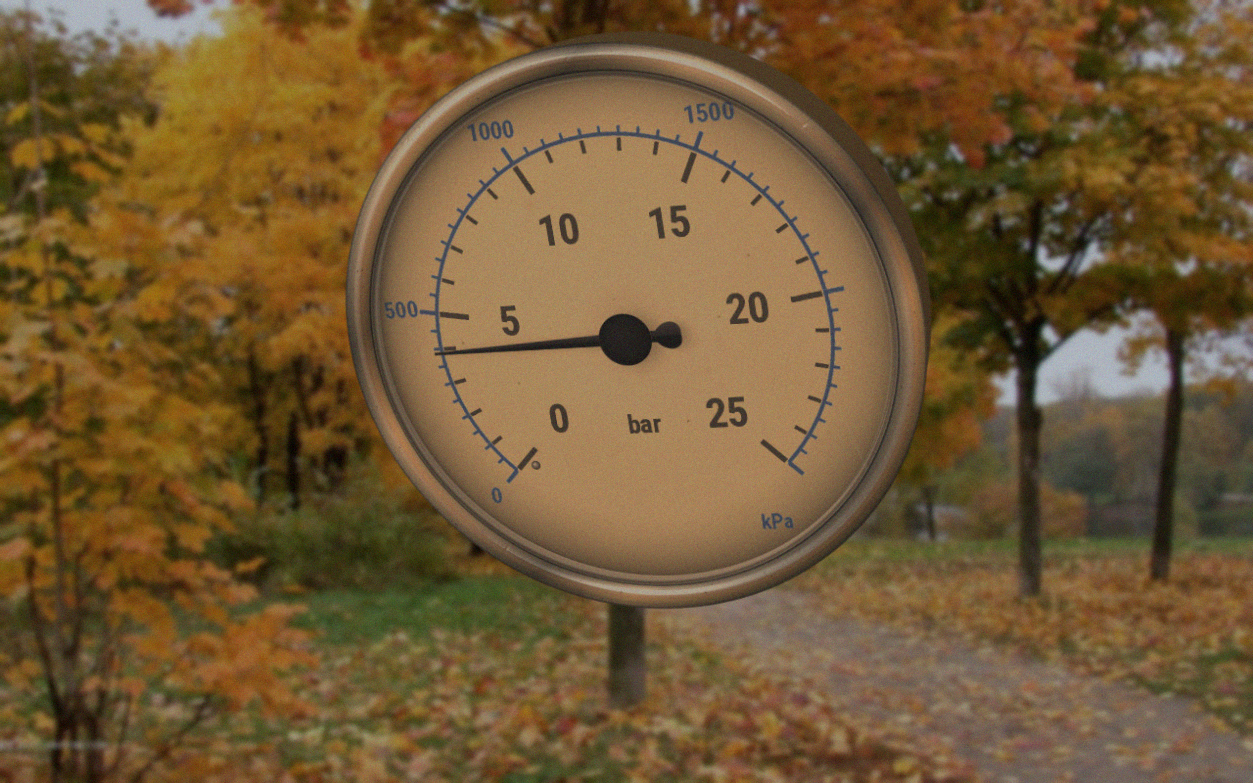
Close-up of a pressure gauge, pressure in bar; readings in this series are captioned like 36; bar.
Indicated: 4; bar
